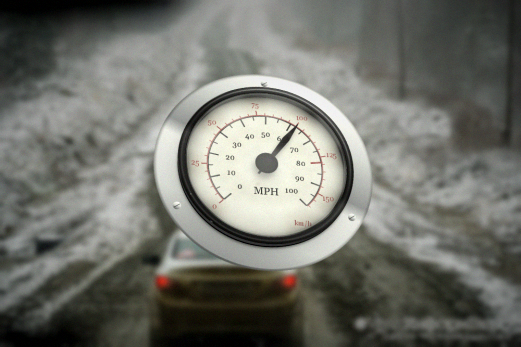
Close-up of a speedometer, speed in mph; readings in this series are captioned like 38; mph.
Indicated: 62.5; mph
